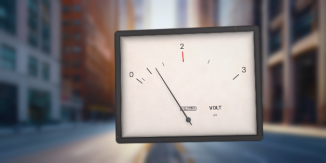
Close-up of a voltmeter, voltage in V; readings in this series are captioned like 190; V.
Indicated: 1.25; V
